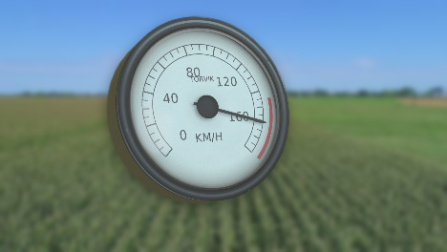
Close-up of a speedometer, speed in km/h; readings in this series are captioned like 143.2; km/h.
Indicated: 160; km/h
